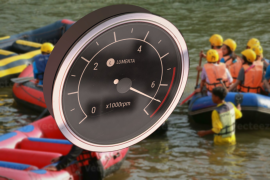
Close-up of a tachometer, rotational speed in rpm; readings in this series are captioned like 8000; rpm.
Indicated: 6500; rpm
